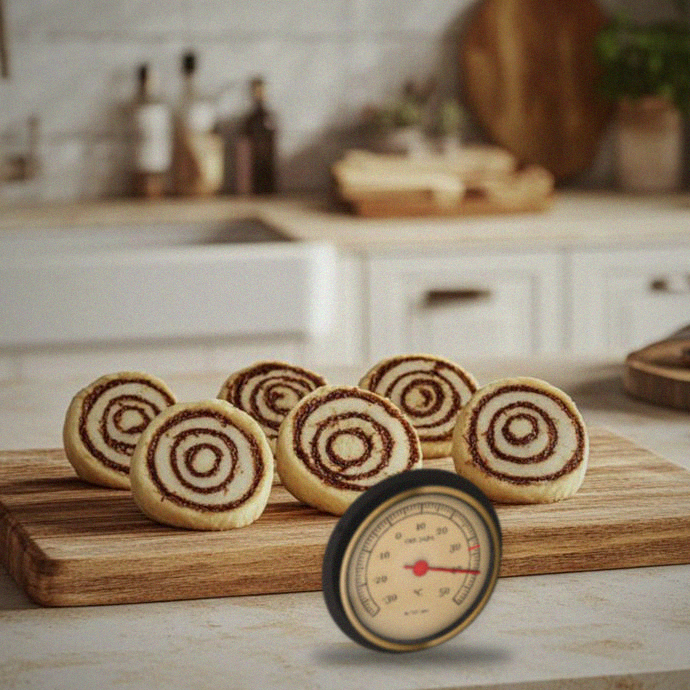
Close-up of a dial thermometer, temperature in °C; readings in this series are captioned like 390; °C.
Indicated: 40; °C
